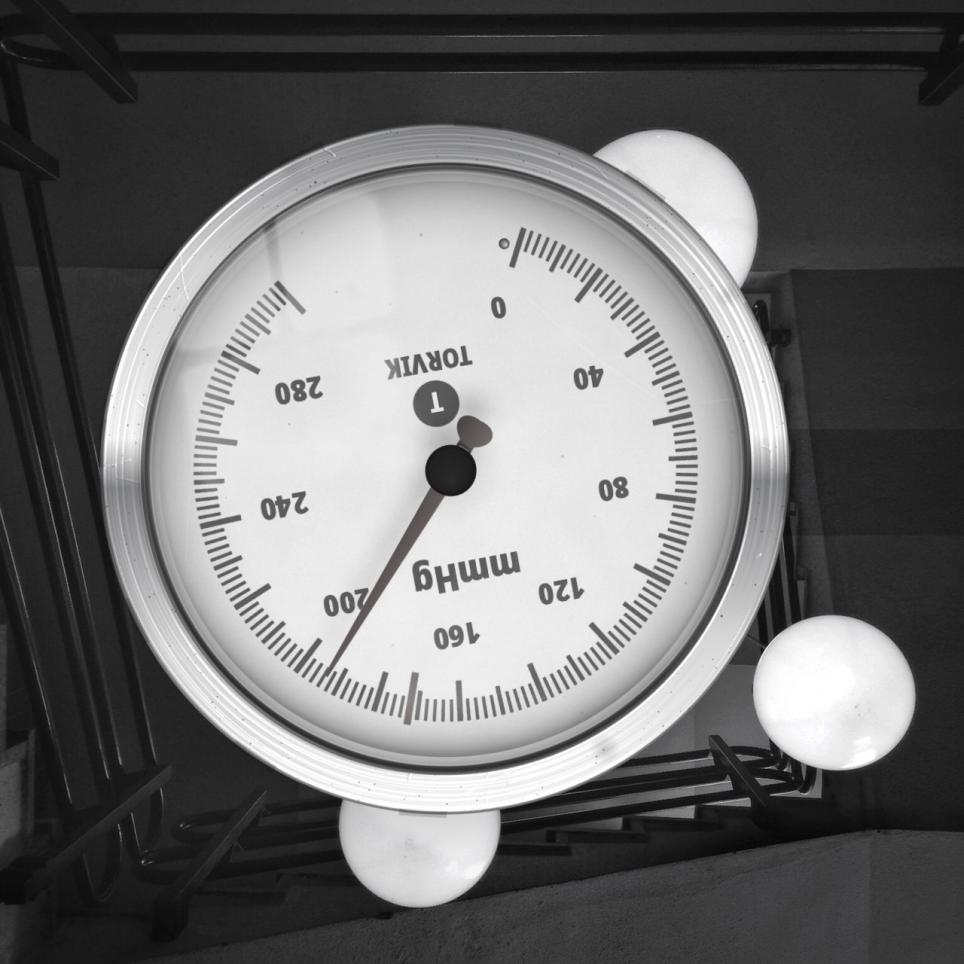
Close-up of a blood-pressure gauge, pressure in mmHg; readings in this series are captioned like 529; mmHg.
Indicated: 194; mmHg
